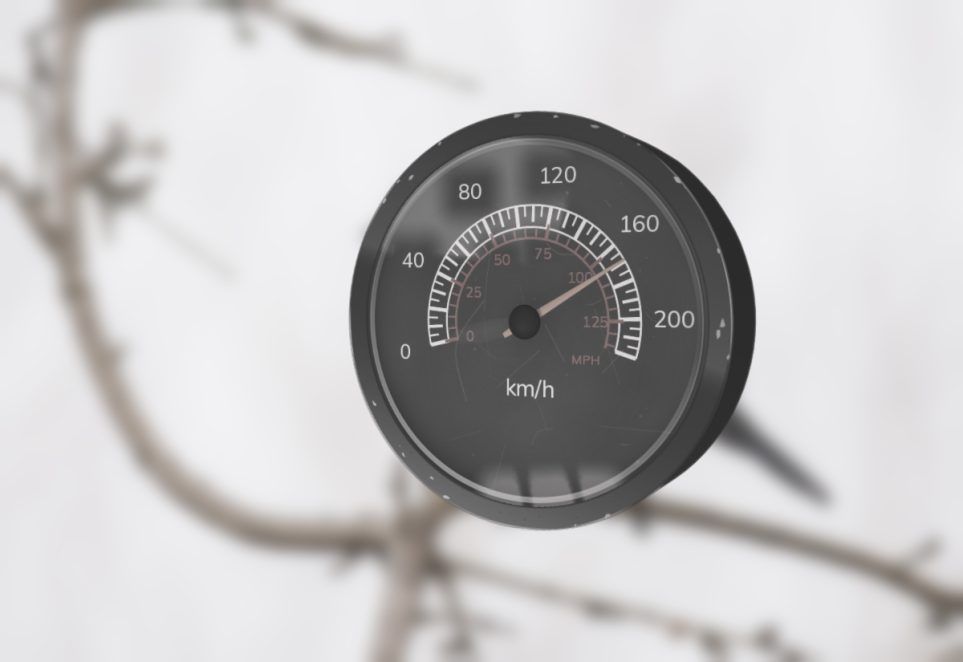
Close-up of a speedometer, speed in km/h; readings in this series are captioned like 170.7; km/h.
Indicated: 170; km/h
